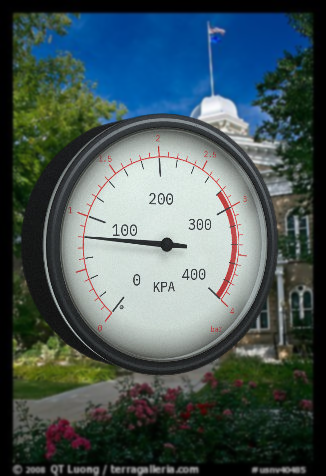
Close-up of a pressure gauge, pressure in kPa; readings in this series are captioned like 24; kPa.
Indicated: 80; kPa
